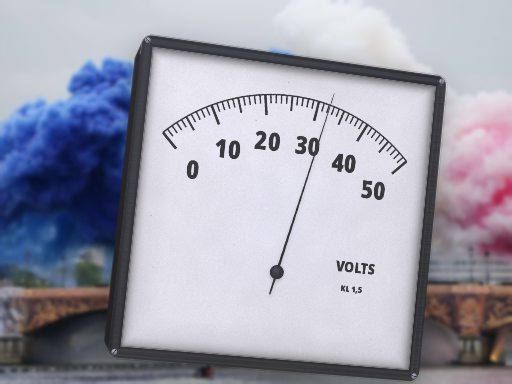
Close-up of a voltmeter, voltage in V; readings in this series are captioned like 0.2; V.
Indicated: 32; V
